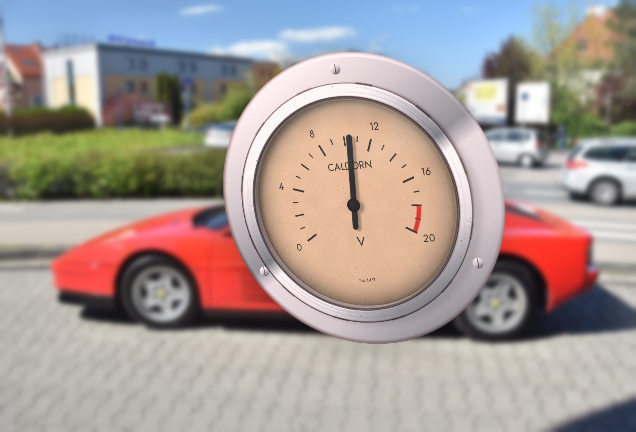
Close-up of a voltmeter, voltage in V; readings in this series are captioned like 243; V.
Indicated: 10.5; V
